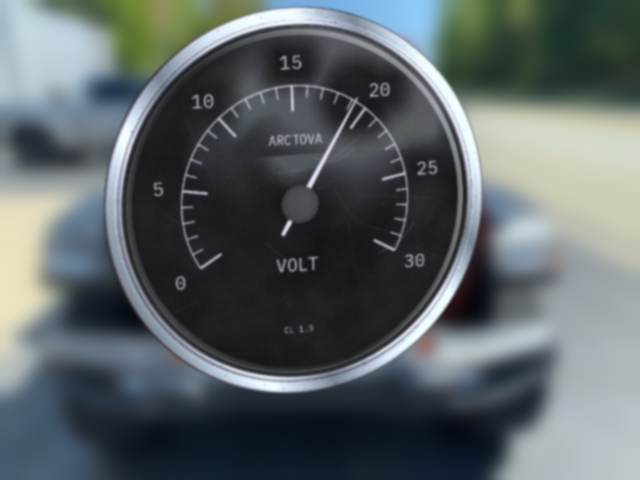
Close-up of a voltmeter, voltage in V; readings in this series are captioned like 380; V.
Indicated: 19; V
